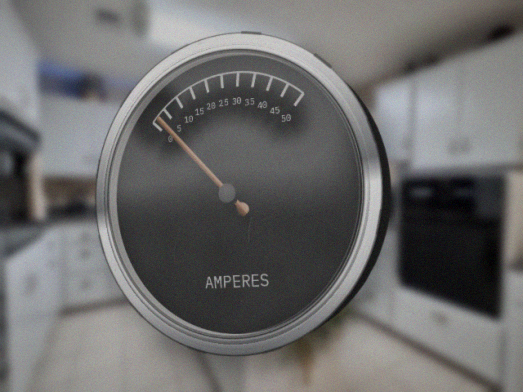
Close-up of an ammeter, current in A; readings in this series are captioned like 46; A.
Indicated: 2.5; A
